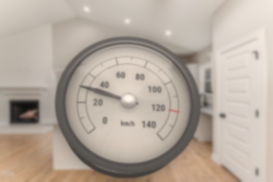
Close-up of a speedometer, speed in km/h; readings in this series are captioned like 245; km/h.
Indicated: 30; km/h
